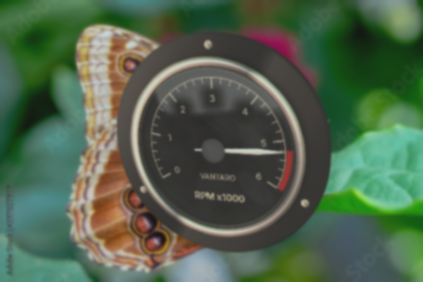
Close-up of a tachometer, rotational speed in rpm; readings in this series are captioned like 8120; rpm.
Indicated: 5200; rpm
